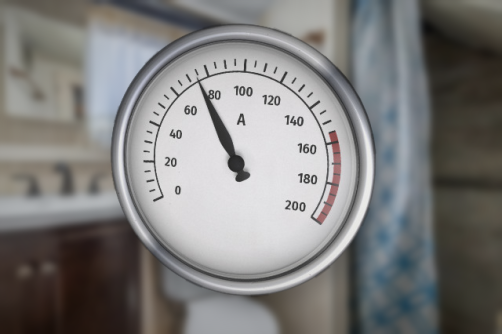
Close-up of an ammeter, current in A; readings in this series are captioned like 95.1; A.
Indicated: 75; A
